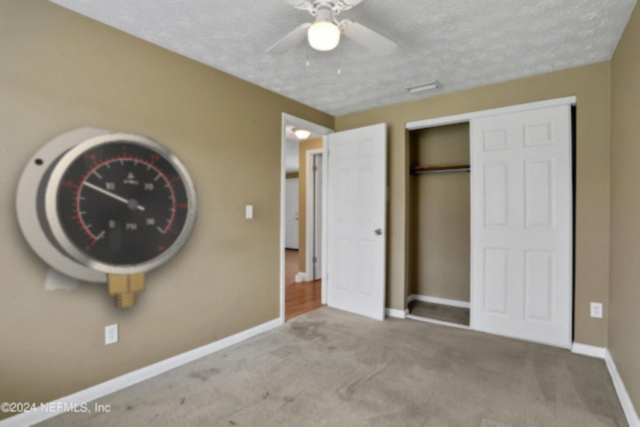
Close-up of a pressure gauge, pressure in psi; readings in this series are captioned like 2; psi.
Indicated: 8; psi
